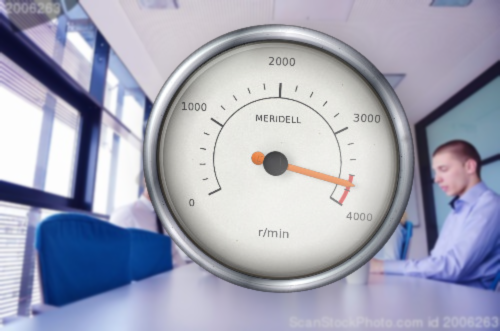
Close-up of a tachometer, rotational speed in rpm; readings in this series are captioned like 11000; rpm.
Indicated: 3700; rpm
